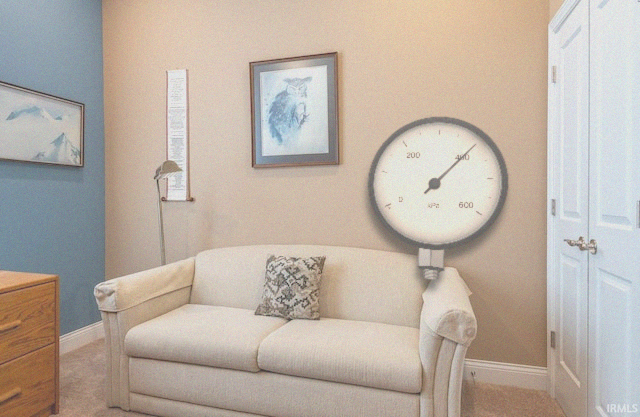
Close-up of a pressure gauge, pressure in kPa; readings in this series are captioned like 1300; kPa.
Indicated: 400; kPa
